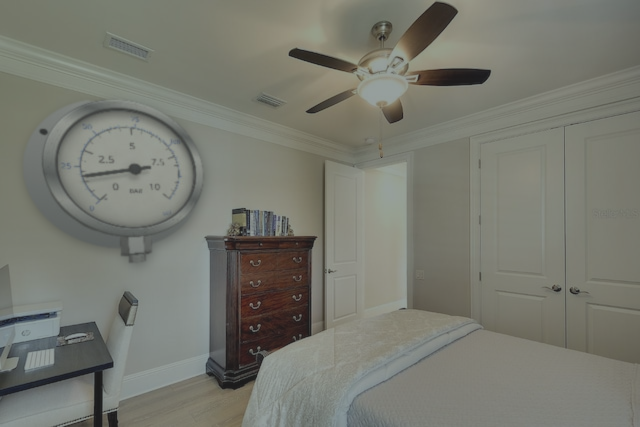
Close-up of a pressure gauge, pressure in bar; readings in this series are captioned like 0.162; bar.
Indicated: 1.25; bar
